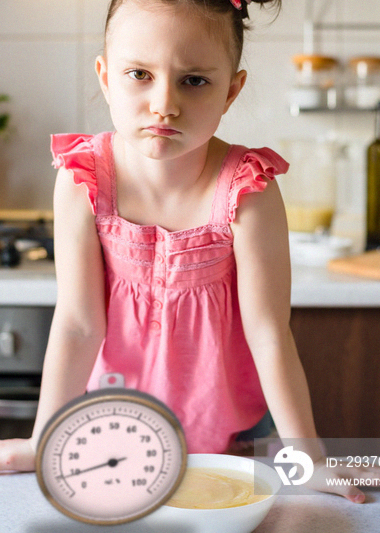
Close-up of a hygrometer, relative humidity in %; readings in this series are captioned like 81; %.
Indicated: 10; %
